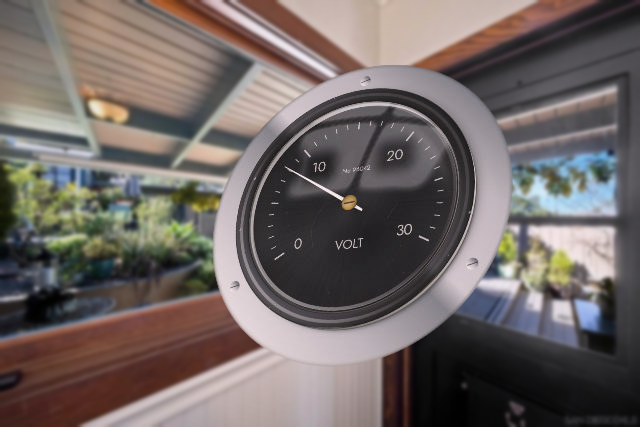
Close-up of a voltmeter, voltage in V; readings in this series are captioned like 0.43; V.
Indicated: 8; V
